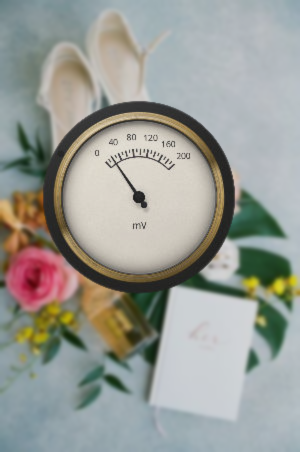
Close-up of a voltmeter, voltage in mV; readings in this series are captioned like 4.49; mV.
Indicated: 20; mV
